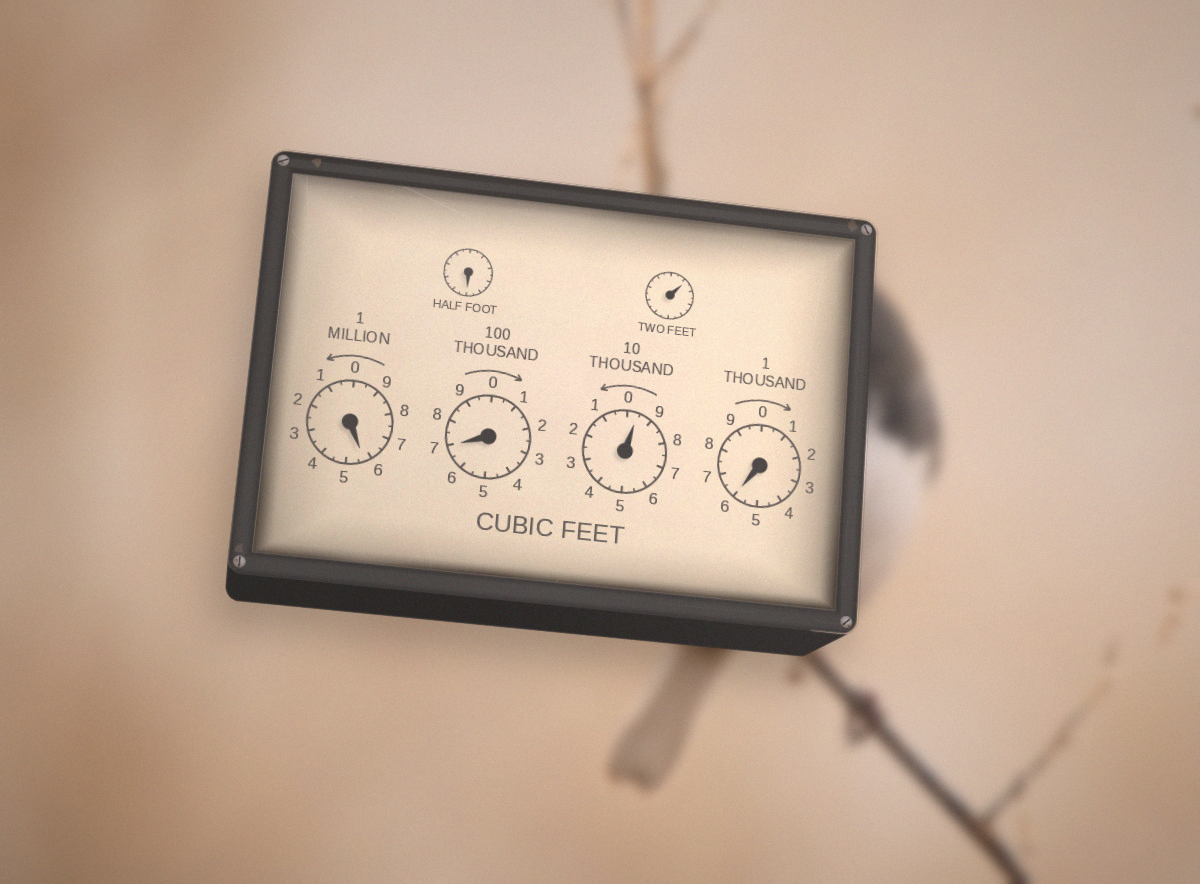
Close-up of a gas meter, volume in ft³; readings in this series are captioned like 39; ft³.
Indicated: 569600; ft³
